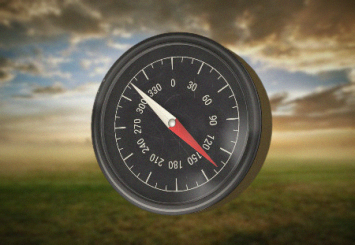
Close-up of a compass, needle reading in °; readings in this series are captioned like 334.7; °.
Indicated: 135; °
